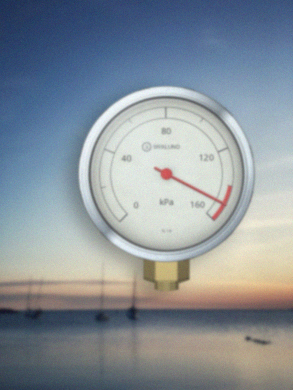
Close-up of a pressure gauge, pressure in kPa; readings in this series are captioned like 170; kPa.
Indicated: 150; kPa
